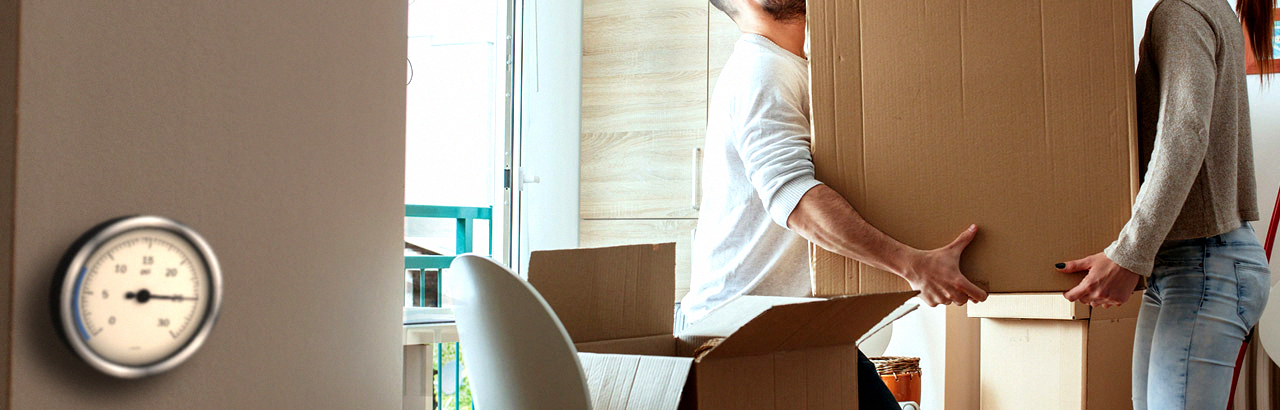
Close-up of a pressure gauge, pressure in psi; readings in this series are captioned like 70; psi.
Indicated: 25; psi
